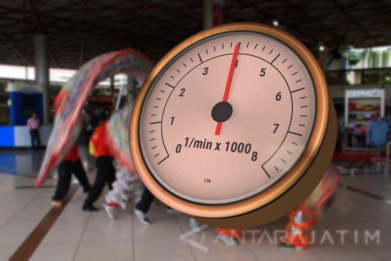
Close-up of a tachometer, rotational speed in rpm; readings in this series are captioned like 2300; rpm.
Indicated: 4000; rpm
